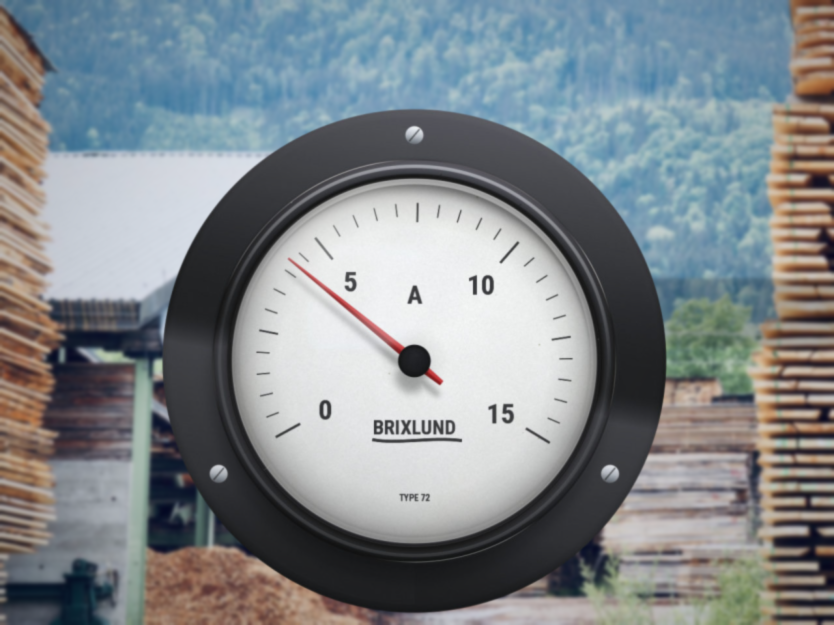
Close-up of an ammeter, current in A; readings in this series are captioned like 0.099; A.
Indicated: 4.25; A
